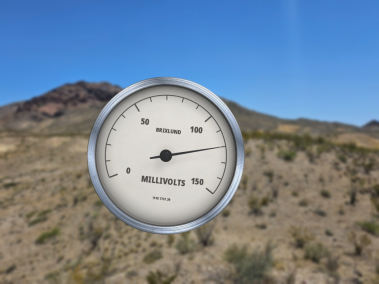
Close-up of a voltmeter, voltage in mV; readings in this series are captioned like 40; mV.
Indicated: 120; mV
